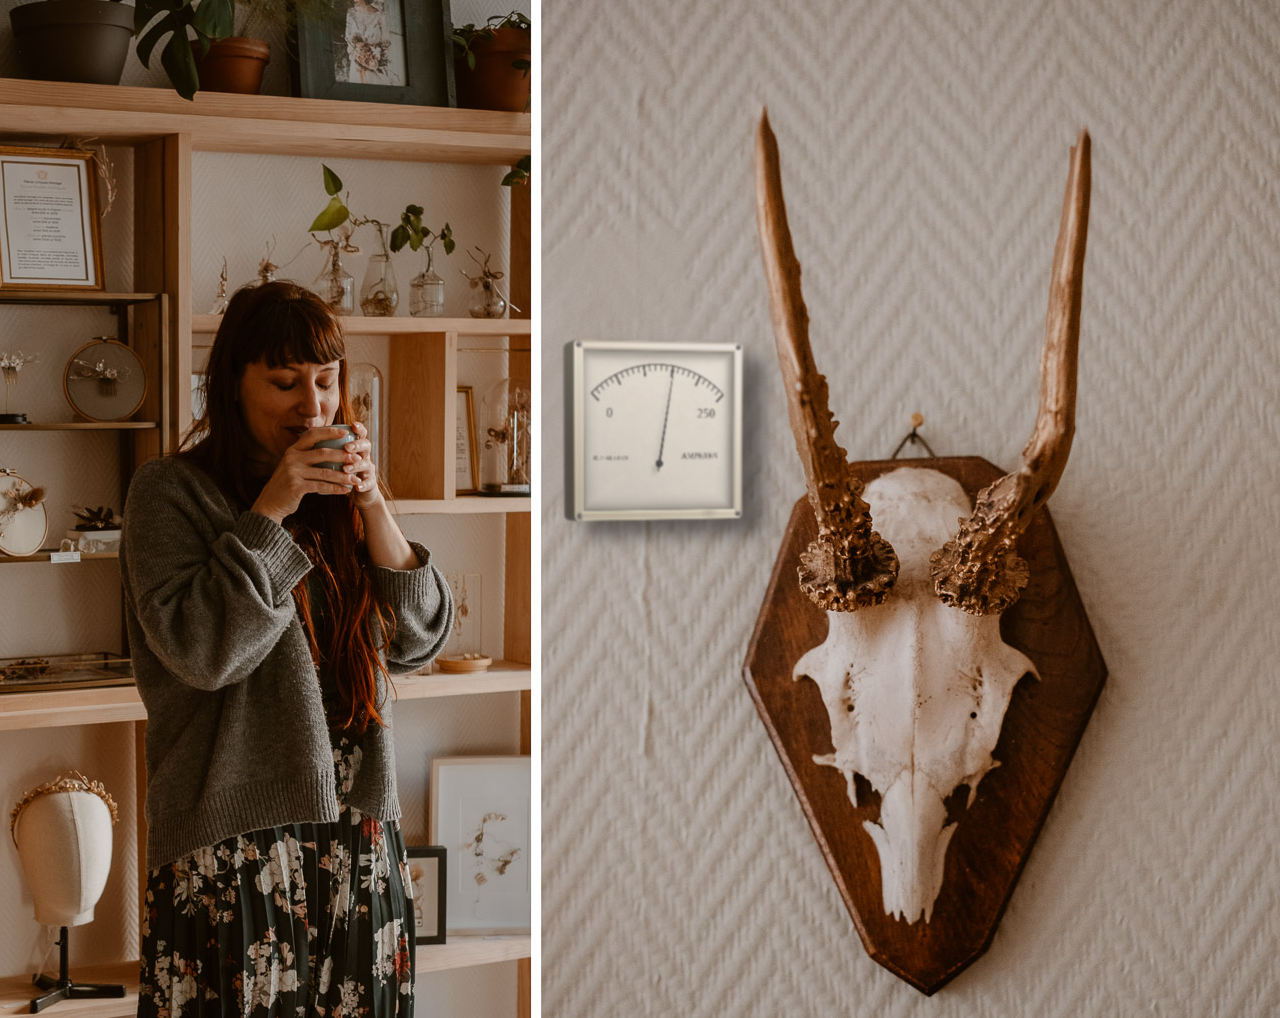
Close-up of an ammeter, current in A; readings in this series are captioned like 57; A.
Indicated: 150; A
